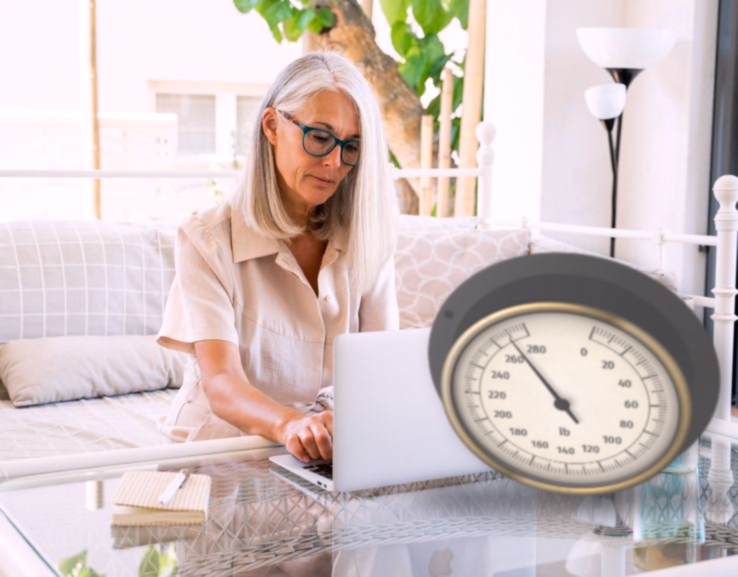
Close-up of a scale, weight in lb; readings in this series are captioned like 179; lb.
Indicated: 270; lb
